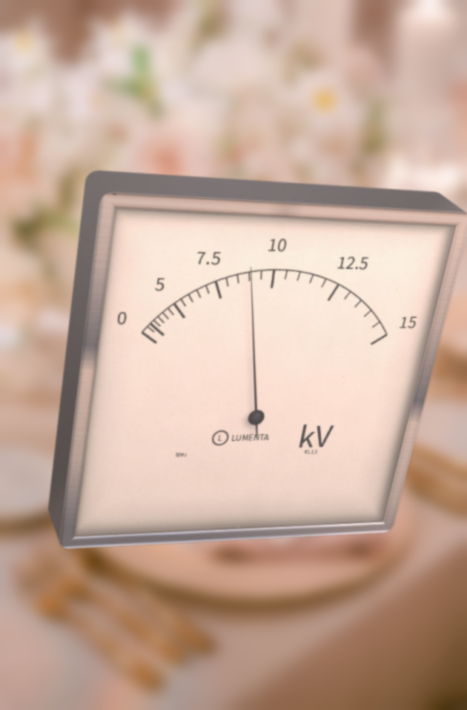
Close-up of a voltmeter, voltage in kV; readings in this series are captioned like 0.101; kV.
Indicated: 9; kV
